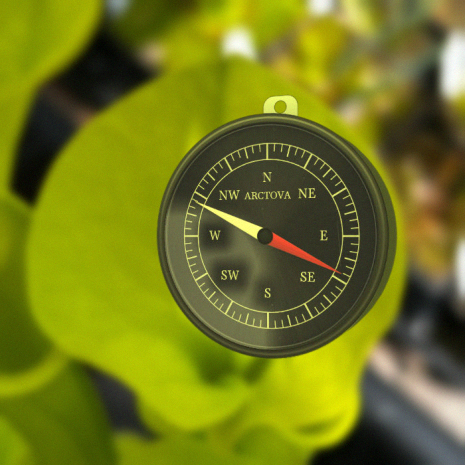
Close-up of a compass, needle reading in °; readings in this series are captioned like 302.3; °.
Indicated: 115; °
